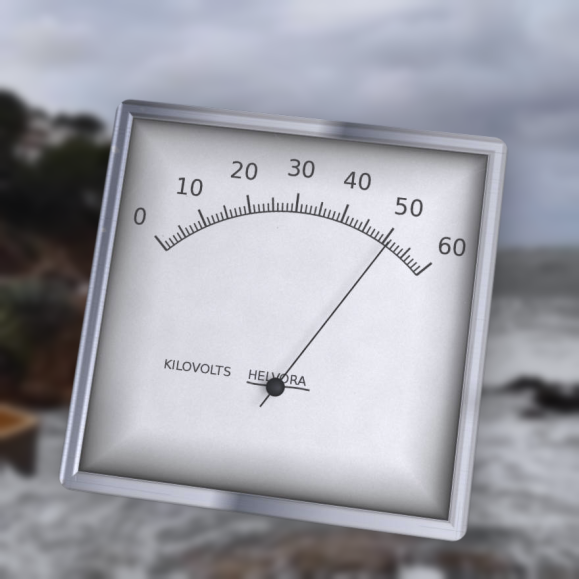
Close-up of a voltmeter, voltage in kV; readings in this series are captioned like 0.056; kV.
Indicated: 51; kV
